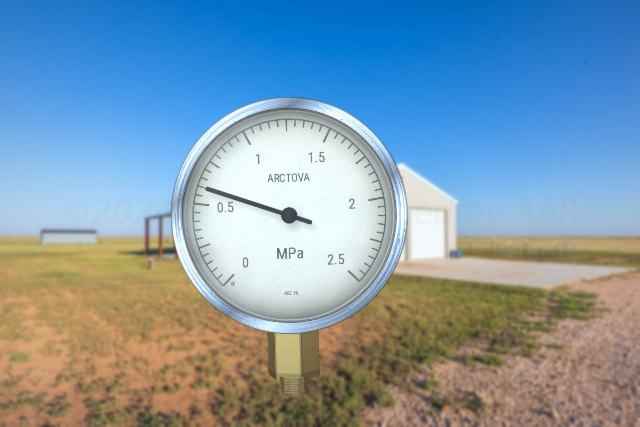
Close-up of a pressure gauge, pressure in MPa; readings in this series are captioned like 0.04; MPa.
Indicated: 0.6; MPa
